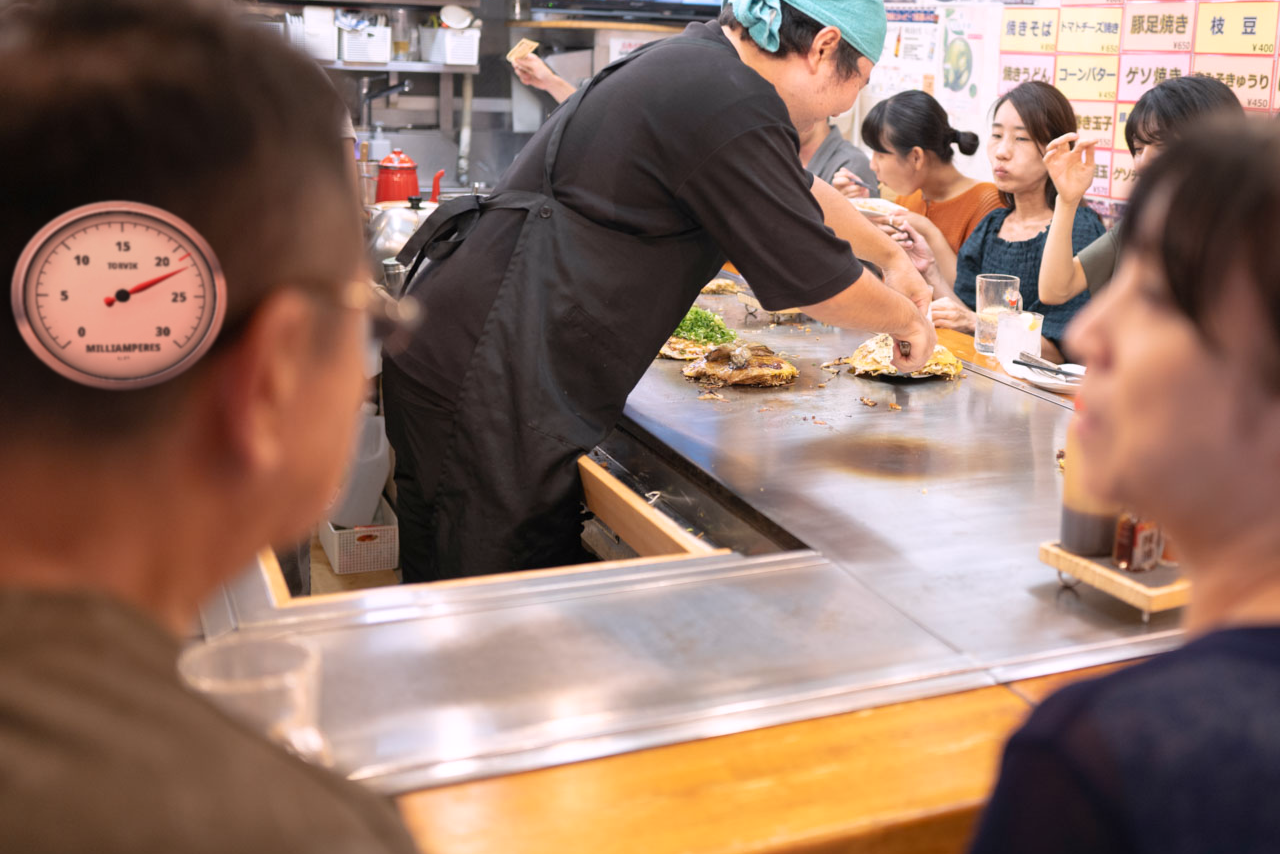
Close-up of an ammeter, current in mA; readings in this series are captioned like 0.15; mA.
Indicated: 22; mA
